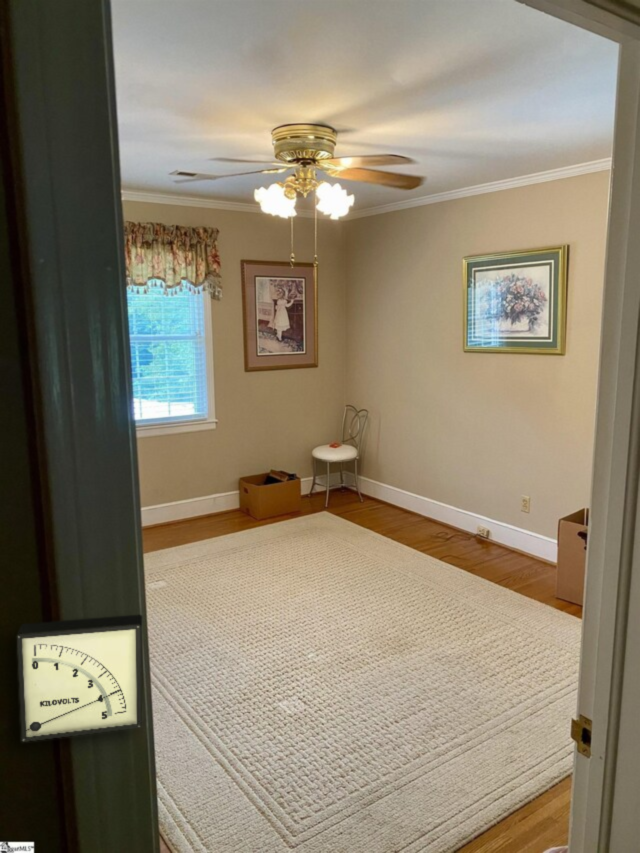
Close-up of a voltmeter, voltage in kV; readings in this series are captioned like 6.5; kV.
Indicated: 4; kV
